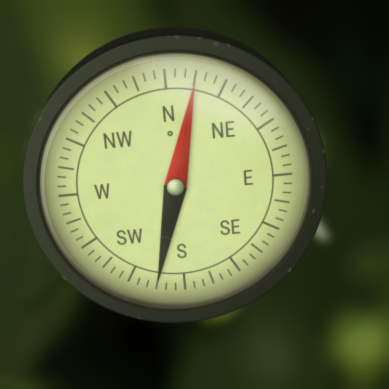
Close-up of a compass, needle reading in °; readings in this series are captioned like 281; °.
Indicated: 15; °
